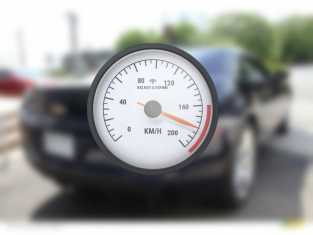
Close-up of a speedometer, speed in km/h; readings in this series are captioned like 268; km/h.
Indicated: 180; km/h
